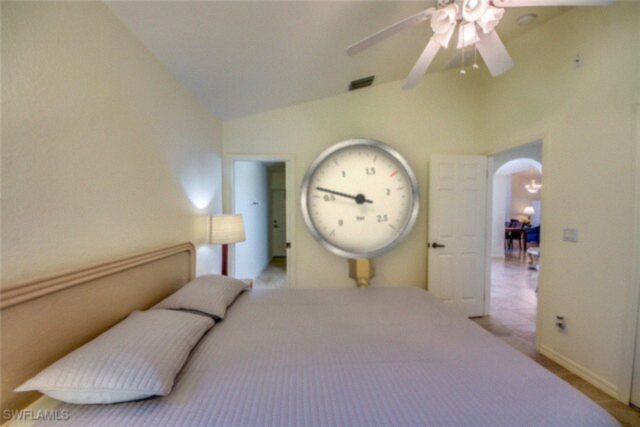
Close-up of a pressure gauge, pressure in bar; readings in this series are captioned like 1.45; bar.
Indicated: 0.6; bar
